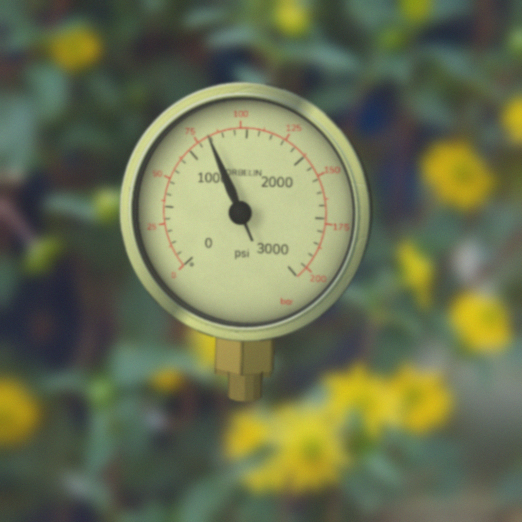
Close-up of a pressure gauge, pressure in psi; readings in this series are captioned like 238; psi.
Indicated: 1200; psi
